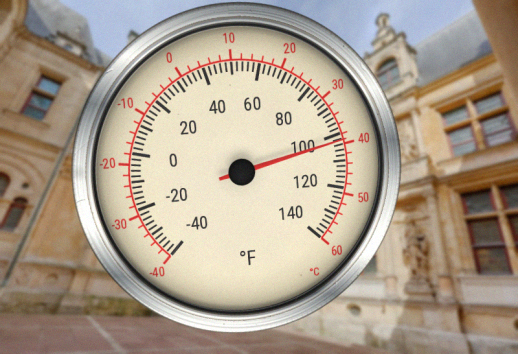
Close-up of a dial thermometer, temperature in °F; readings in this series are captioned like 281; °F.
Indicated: 102; °F
